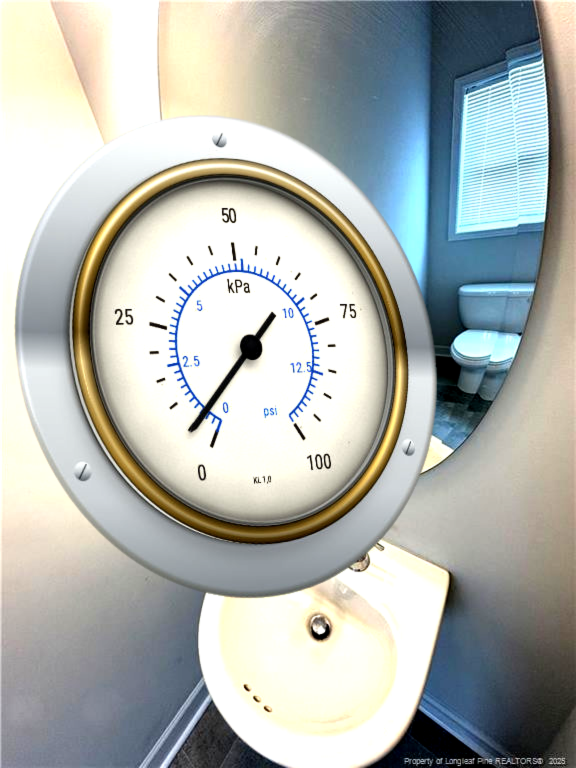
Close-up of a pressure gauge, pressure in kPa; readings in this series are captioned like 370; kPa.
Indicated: 5; kPa
